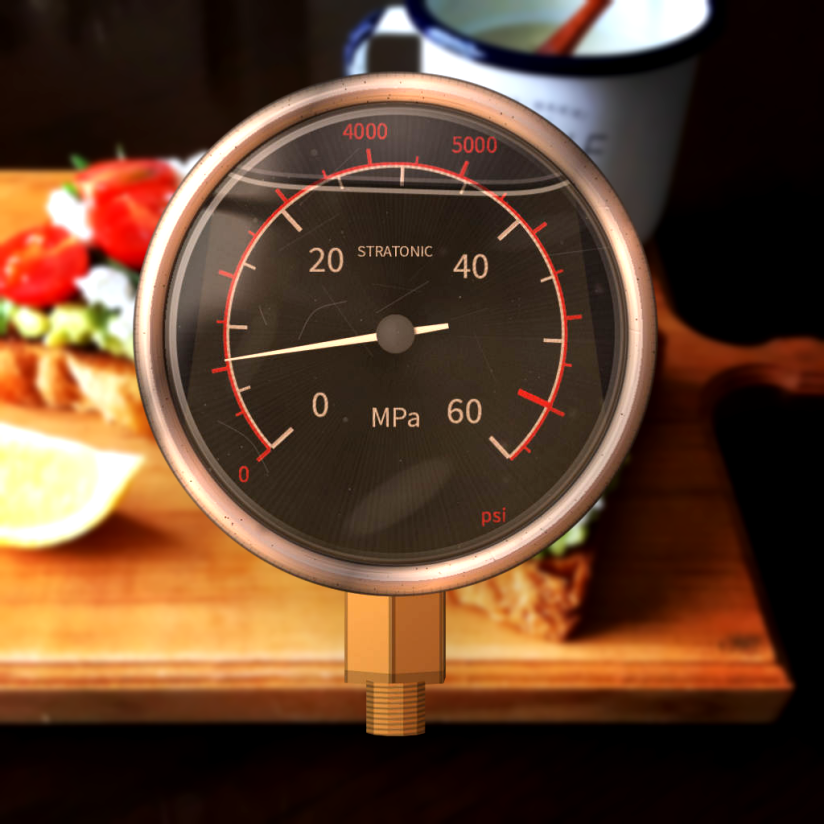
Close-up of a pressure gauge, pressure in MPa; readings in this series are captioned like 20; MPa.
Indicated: 7.5; MPa
